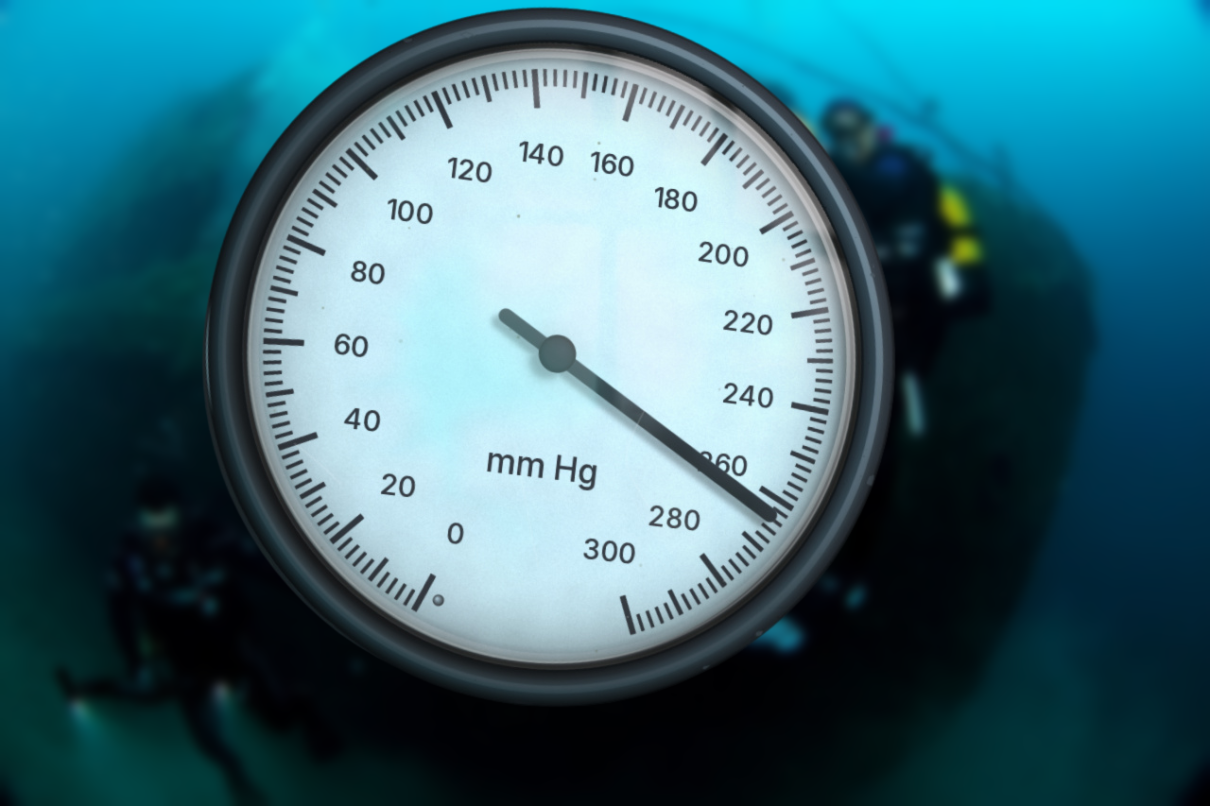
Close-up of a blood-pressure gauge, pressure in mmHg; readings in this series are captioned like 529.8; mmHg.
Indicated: 264; mmHg
